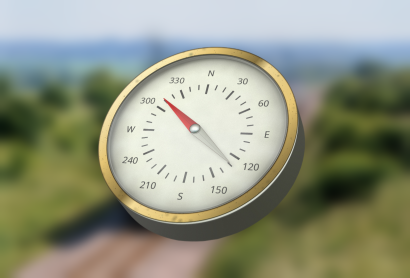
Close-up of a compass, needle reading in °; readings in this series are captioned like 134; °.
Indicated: 310; °
